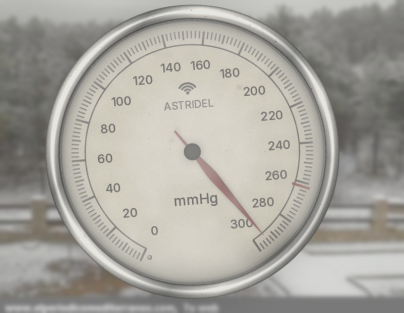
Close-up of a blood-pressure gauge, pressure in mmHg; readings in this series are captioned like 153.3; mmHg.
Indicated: 294; mmHg
